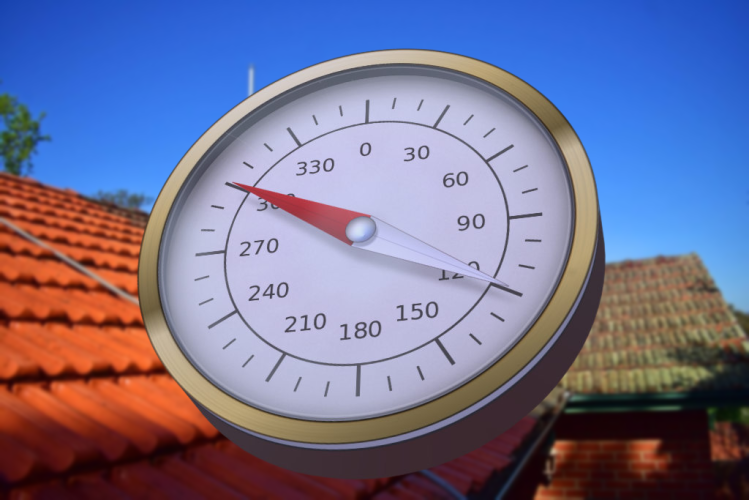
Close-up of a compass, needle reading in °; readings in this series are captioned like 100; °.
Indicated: 300; °
